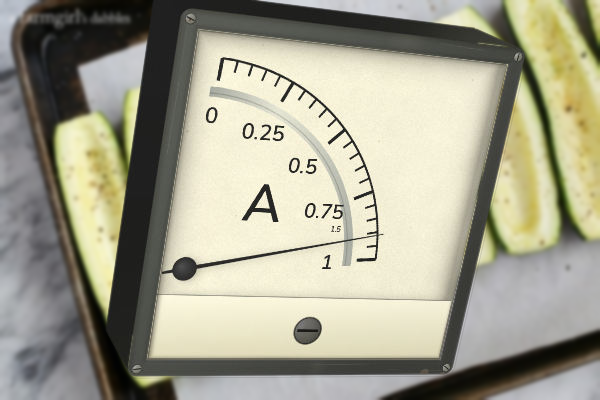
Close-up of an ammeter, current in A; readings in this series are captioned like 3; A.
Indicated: 0.9; A
